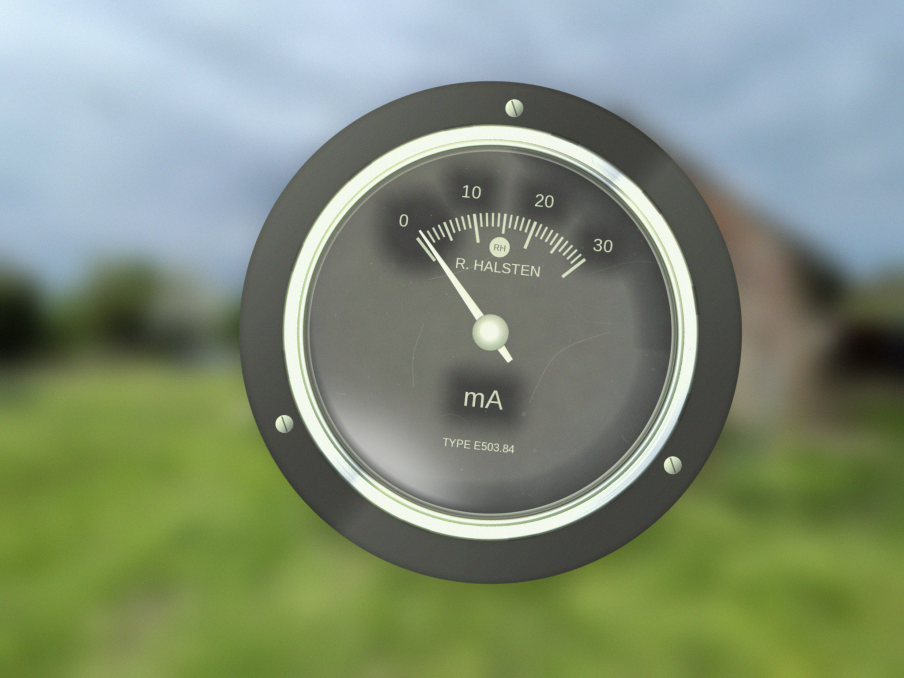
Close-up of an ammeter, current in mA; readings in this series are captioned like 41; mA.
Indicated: 1; mA
